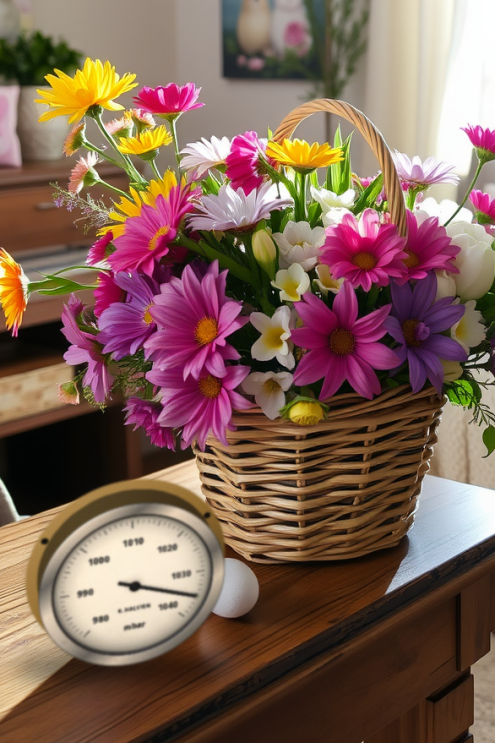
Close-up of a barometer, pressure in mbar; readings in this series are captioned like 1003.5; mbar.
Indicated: 1035; mbar
